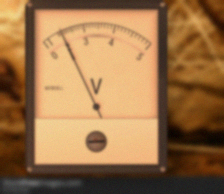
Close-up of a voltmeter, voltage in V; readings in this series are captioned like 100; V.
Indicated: 2; V
